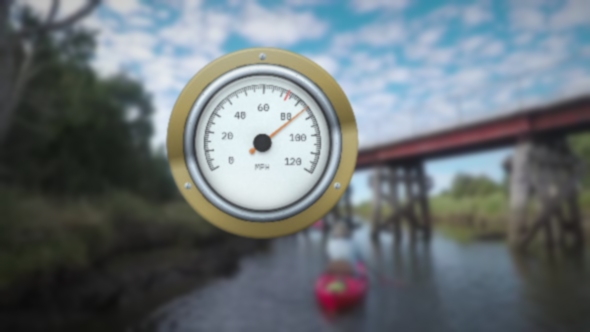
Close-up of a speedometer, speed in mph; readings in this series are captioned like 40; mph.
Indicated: 85; mph
